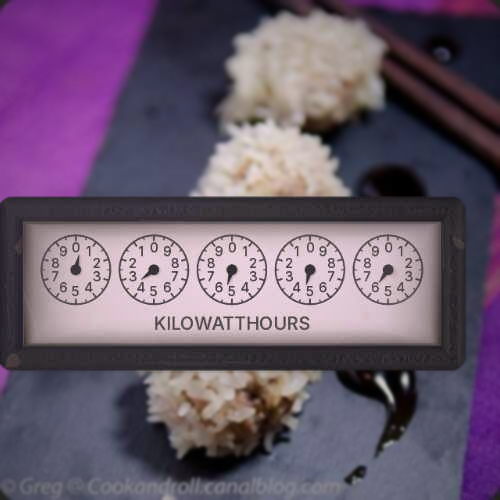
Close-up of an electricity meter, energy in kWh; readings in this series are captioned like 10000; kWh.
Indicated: 3546; kWh
